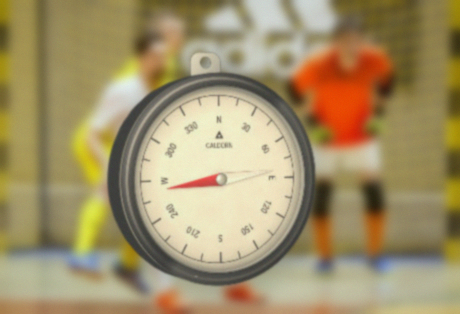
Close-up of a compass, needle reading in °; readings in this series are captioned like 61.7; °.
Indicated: 262.5; °
